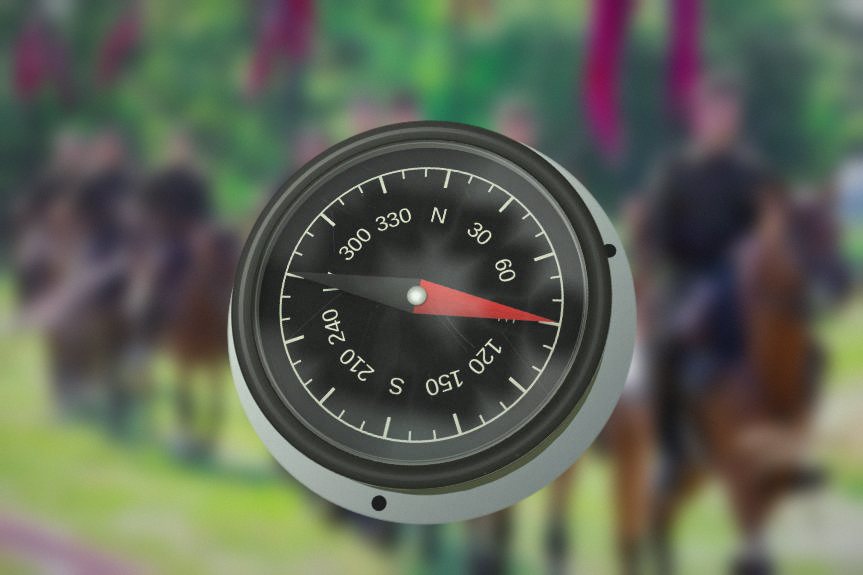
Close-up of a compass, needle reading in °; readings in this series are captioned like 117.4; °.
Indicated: 90; °
